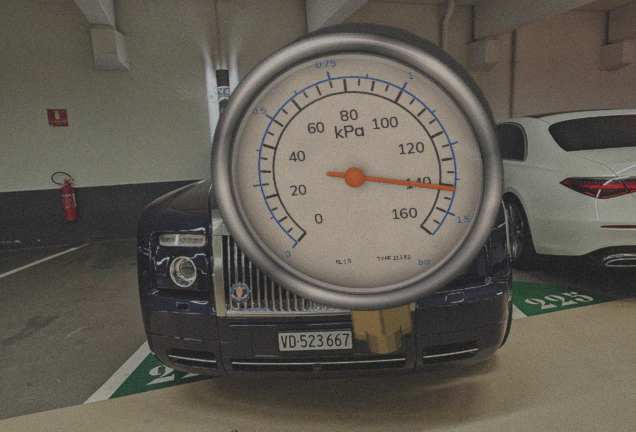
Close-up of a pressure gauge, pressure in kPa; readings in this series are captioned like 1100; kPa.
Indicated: 140; kPa
